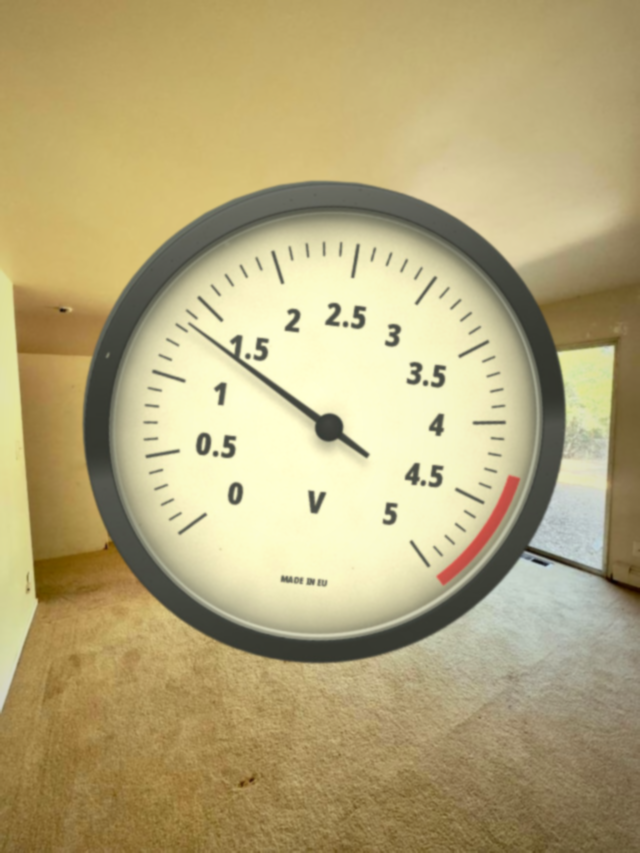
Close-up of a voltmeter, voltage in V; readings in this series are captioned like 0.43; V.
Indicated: 1.35; V
